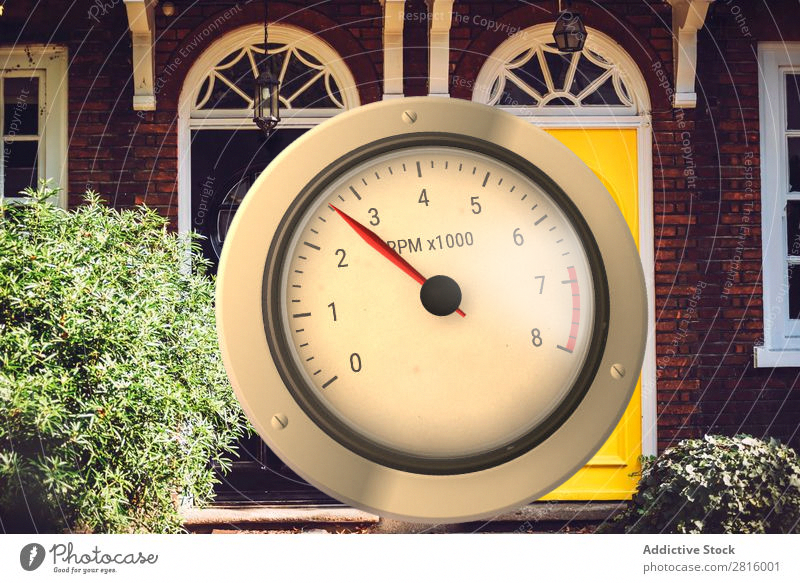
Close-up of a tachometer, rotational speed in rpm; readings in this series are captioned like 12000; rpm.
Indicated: 2600; rpm
